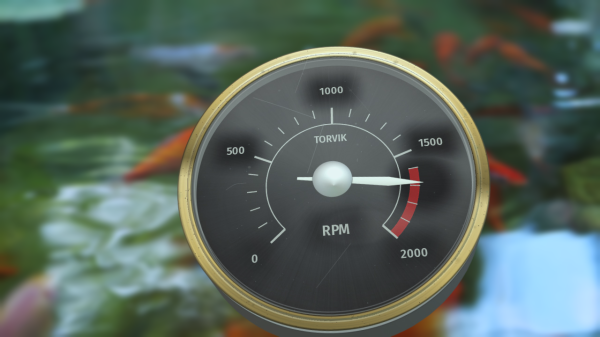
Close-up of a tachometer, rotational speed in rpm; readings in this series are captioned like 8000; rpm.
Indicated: 1700; rpm
